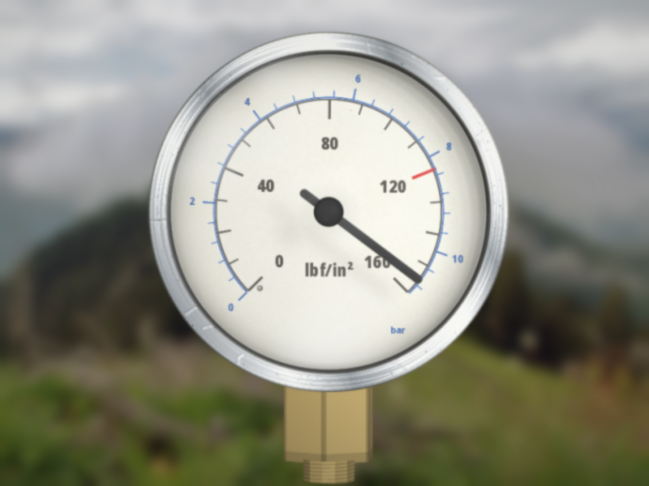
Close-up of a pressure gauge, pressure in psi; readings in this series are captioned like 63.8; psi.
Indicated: 155; psi
